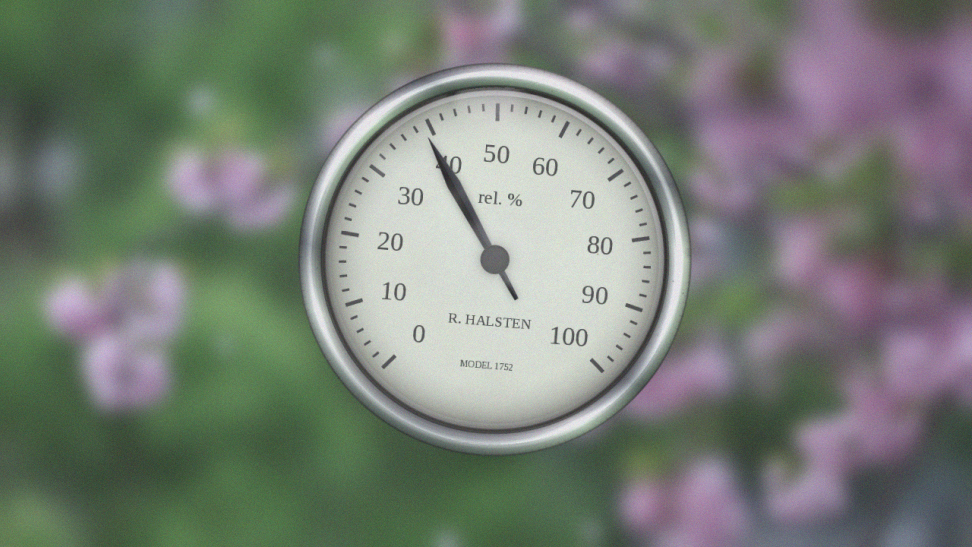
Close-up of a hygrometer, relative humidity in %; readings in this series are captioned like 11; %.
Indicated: 39; %
